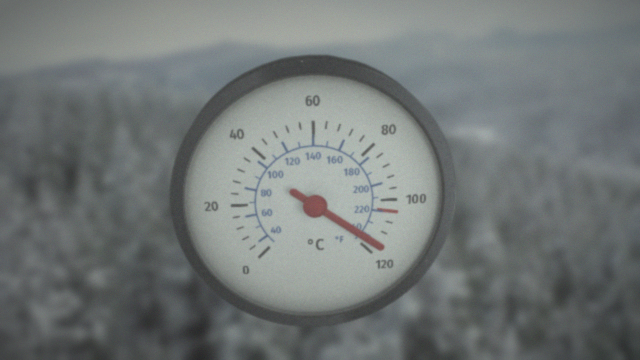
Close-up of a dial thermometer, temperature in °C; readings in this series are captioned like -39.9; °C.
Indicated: 116; °C
